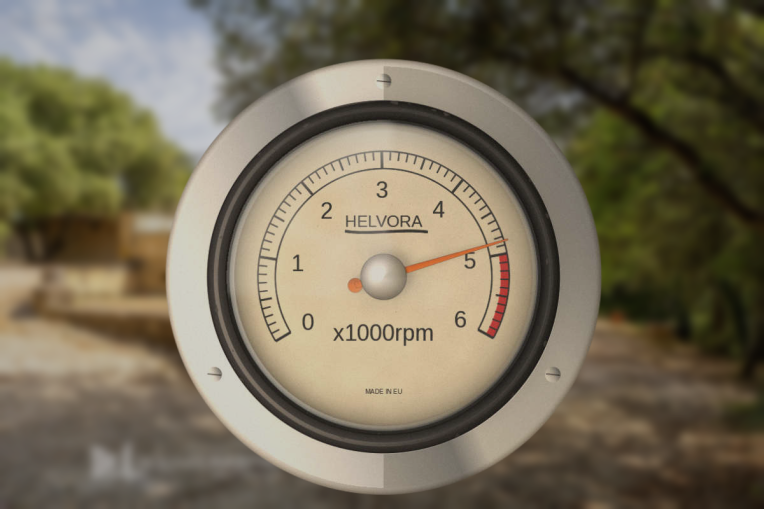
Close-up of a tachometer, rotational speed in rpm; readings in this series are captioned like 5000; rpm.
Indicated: 4850; rpm
